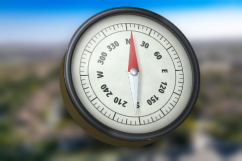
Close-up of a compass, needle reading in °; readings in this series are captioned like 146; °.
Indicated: 5; °
